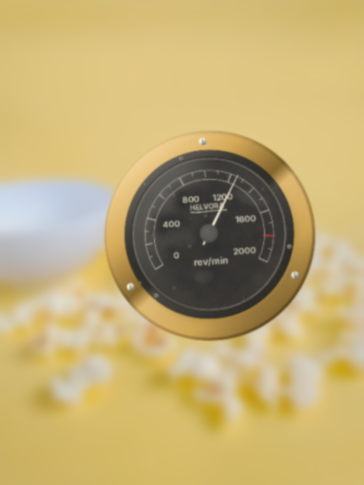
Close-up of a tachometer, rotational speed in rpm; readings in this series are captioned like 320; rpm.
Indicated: 1250; rpm
